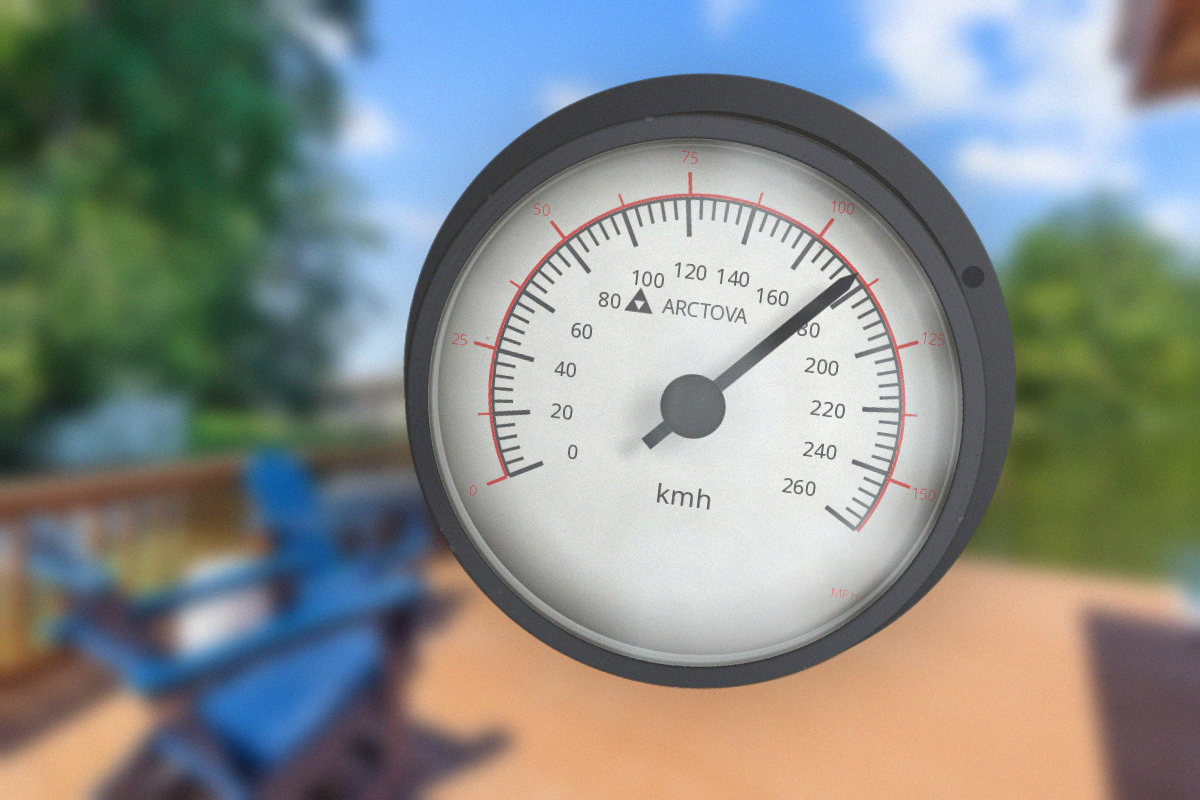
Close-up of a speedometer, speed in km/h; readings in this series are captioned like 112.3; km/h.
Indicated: 176; km/h
